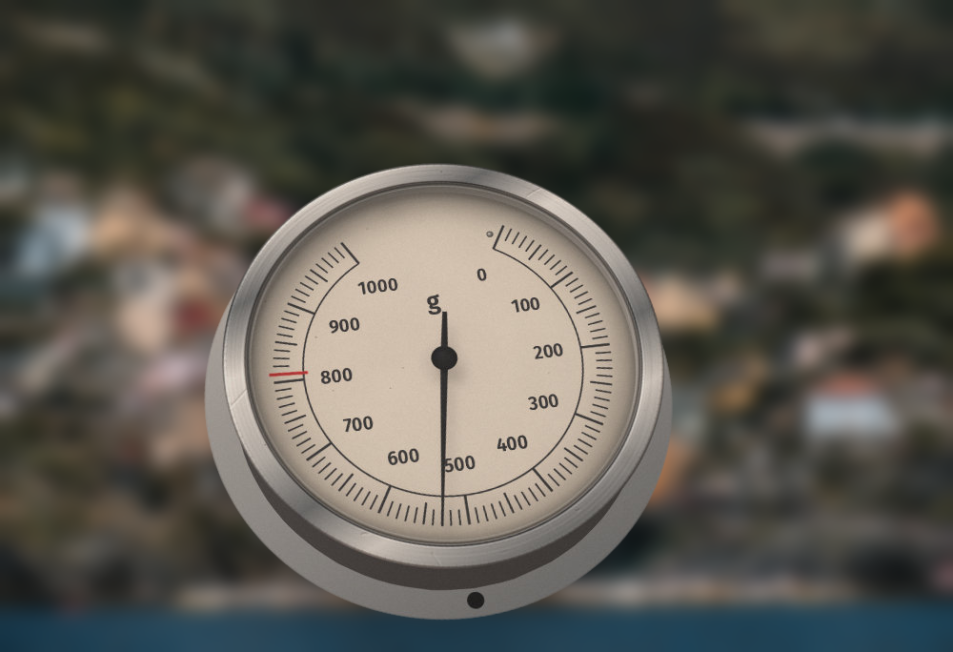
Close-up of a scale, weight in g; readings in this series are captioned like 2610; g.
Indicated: 530; g
